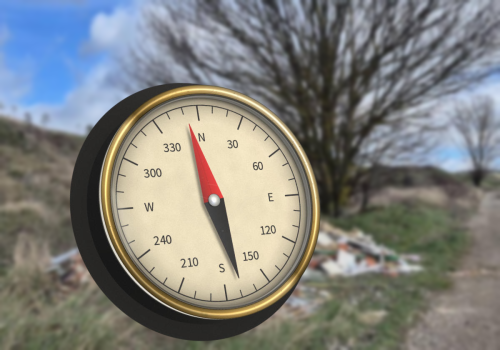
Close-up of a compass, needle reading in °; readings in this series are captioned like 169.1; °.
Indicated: 350; °
